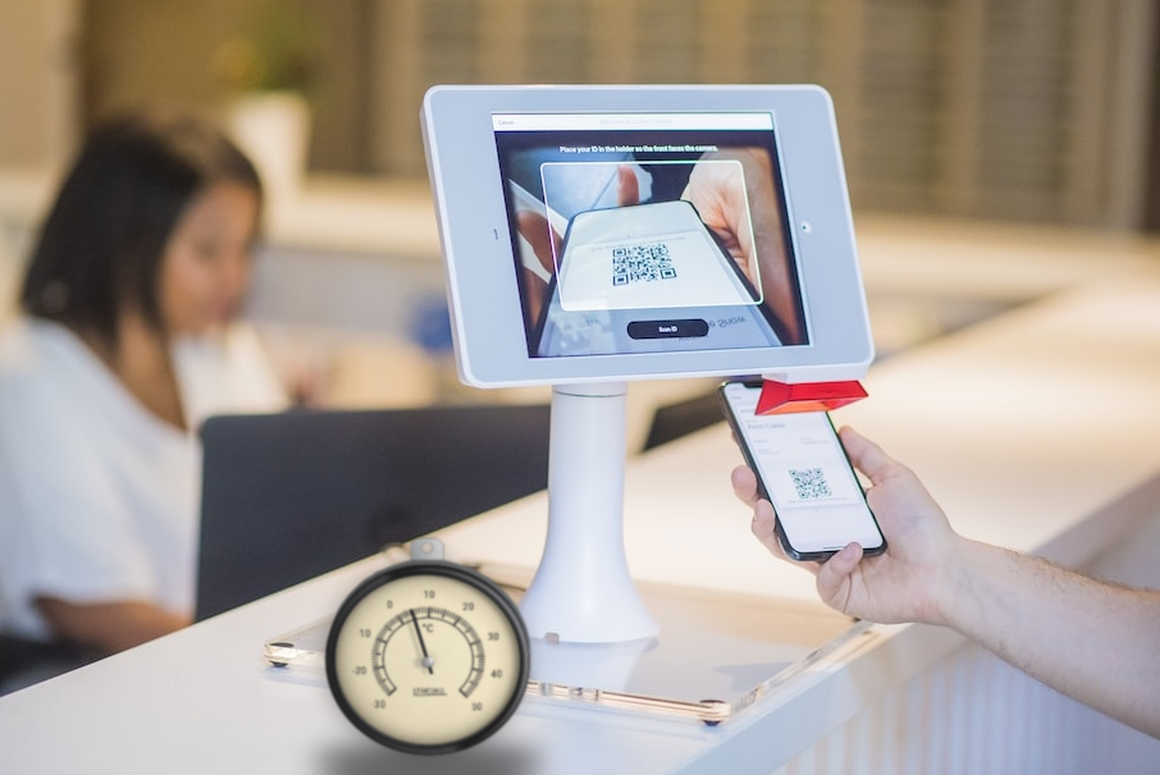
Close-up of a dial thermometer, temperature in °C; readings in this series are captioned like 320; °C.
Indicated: 5; °C
